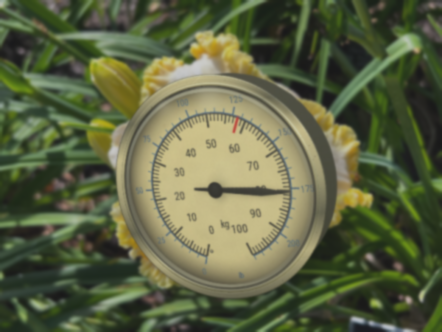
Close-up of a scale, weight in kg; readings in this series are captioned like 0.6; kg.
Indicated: 80; kg
